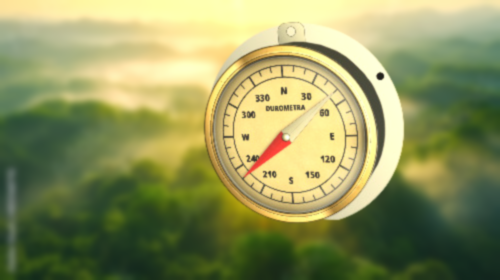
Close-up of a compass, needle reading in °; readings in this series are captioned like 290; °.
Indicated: 230; °
